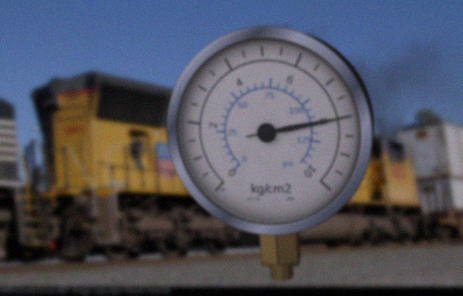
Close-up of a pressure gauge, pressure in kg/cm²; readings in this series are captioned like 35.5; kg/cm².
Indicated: 8; kg/cm²
